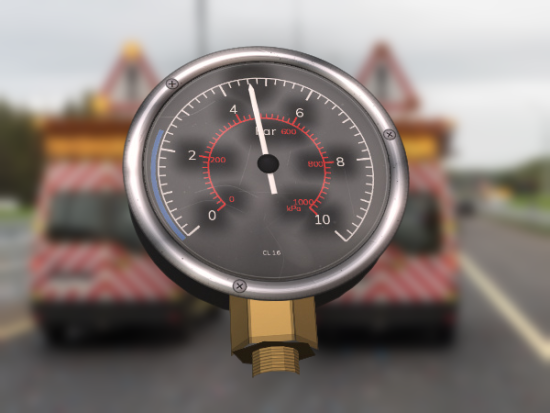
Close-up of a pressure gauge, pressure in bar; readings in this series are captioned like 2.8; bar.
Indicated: 4.6; bar
